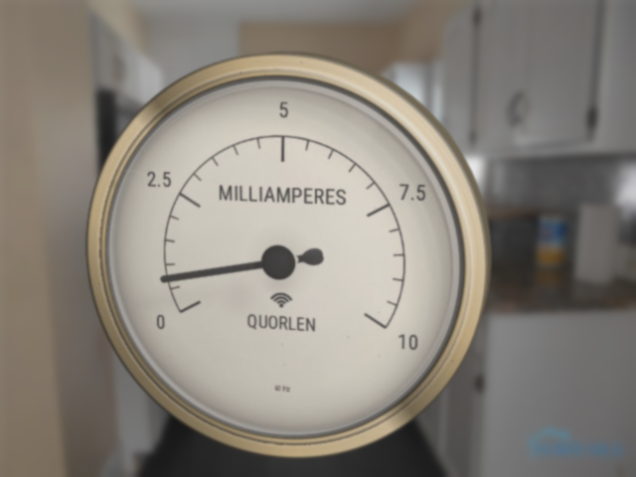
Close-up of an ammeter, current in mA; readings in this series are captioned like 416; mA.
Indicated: 0.75; mA
